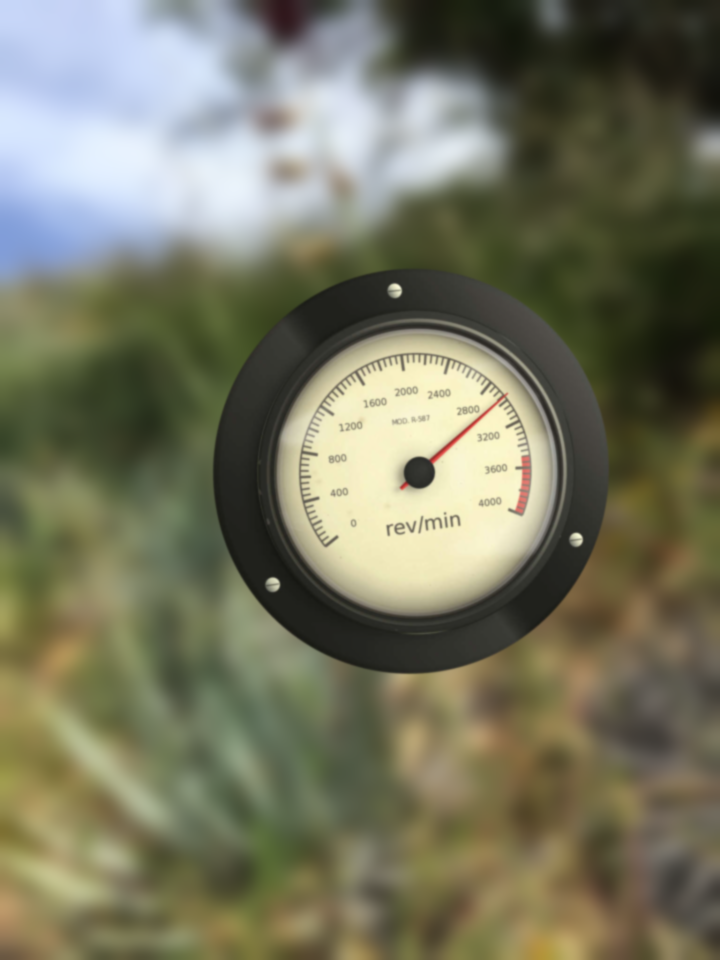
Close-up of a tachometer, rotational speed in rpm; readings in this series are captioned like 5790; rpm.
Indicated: 2950; rpm
